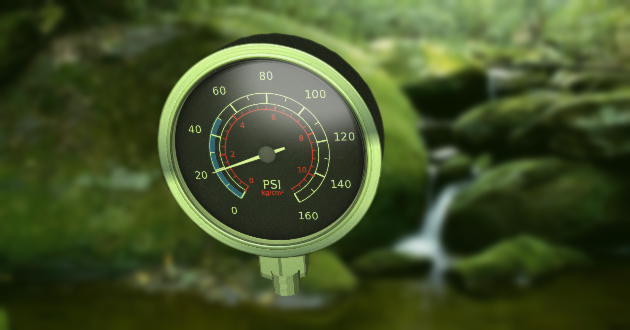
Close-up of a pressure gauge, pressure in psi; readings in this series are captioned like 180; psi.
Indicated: 20; psi
